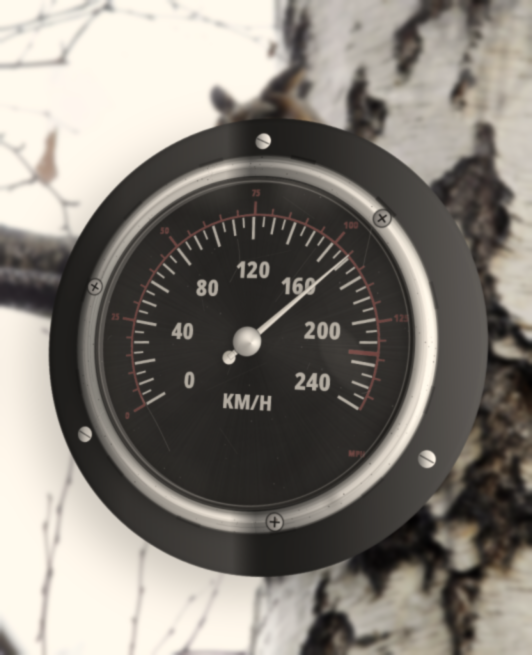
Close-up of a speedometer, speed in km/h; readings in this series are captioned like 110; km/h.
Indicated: 170; km/h
